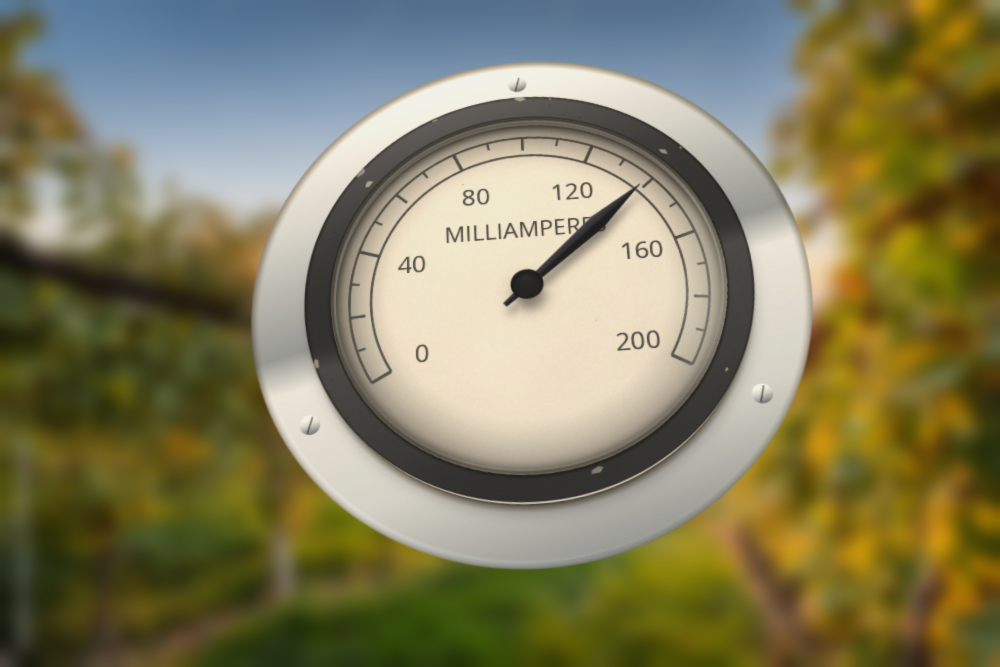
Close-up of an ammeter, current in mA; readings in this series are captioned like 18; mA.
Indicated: 140; mA
